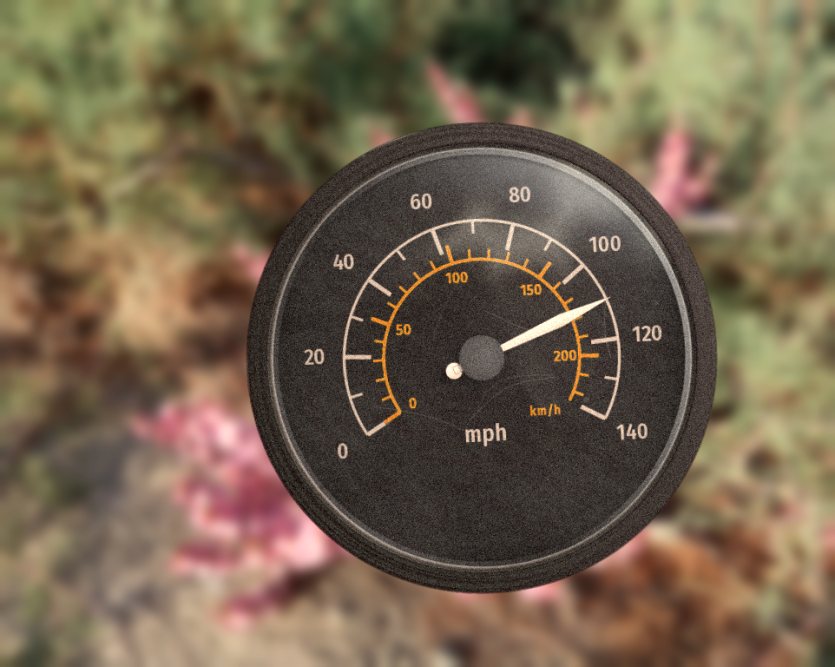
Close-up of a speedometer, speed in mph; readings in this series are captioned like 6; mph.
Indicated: 110; mph
